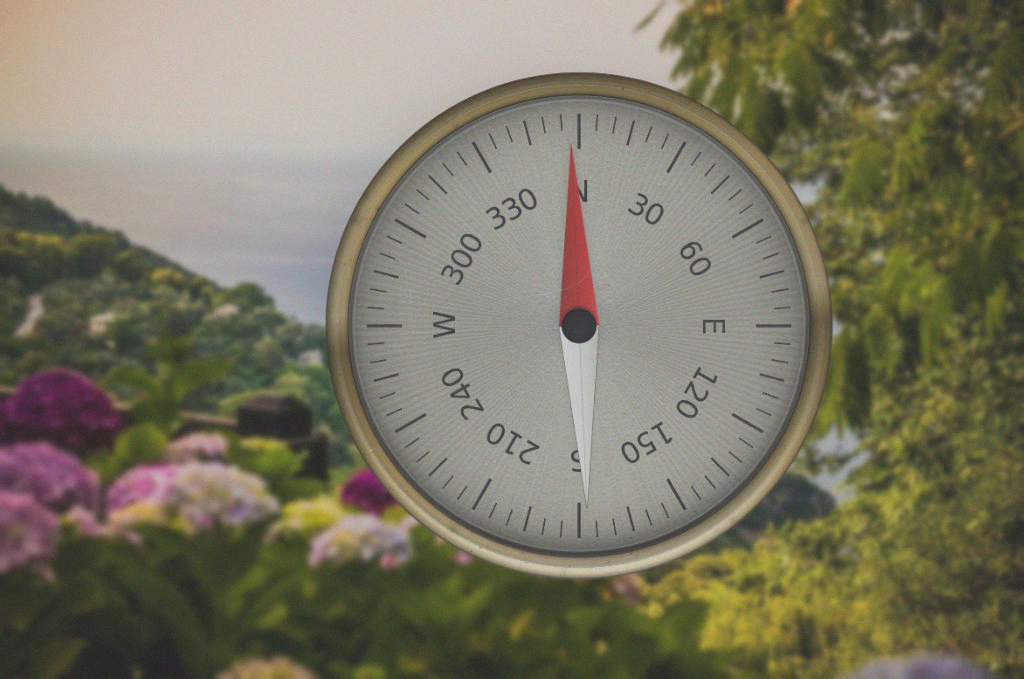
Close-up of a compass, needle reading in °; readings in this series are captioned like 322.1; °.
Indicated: 357.5; °
